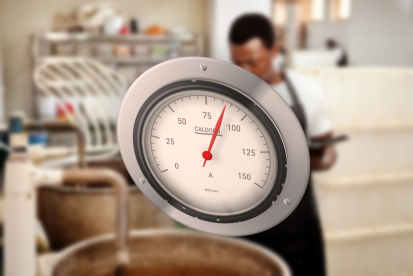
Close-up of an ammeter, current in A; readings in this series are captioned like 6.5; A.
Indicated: 87.5; A
